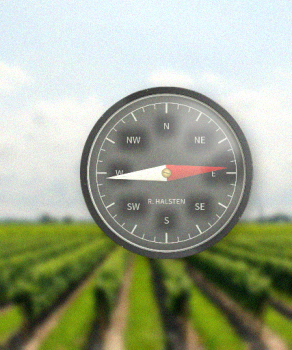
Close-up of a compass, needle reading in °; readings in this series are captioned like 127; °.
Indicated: 85; °
